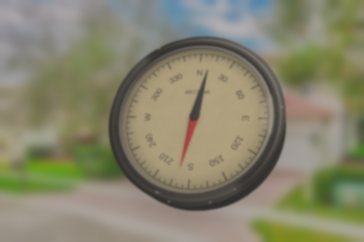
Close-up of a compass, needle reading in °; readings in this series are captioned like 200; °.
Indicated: 190; °
